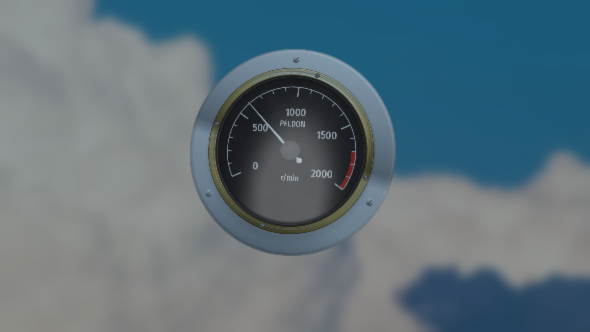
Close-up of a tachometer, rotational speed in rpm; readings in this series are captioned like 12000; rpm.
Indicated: 600; rpm
